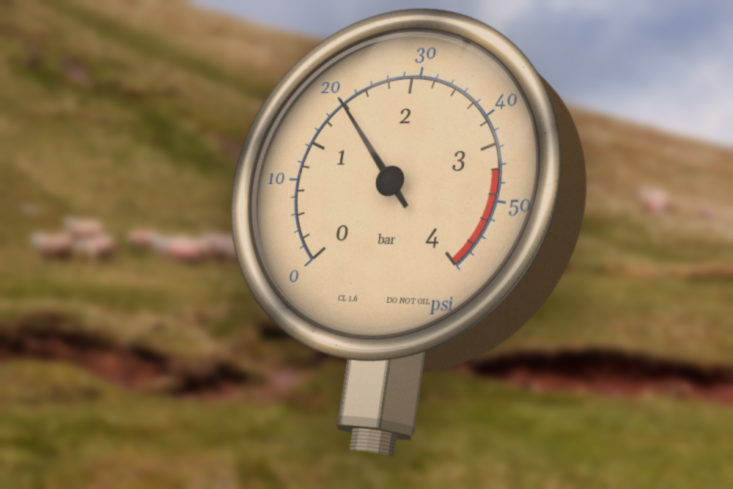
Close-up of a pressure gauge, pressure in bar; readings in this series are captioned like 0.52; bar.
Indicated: 1.4; bar
